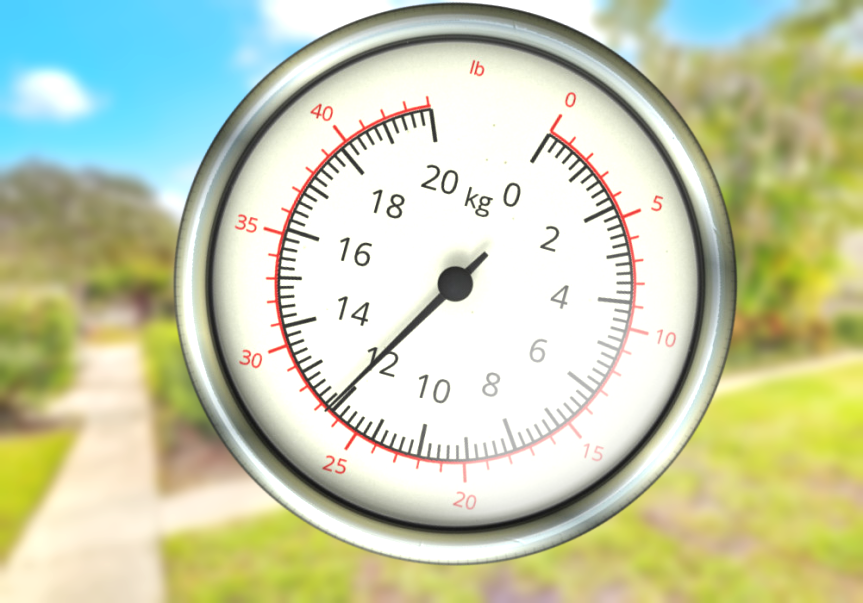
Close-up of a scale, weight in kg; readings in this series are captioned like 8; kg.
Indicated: 12.1; kg
